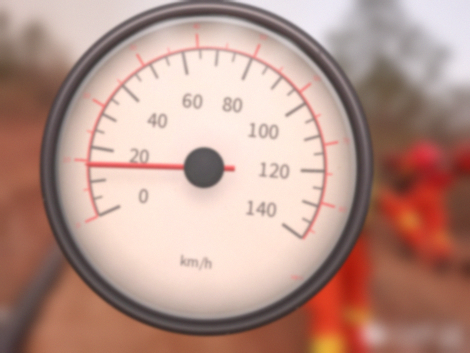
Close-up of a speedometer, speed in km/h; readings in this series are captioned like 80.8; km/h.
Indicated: 15; km/h
